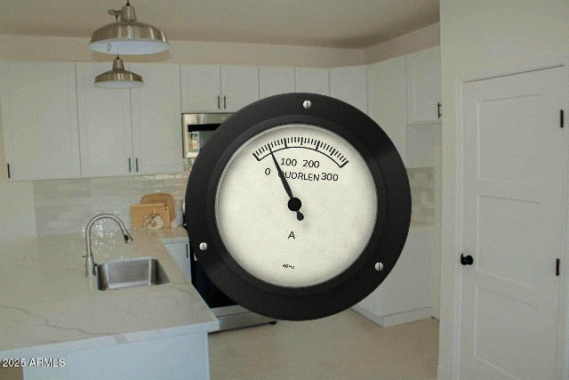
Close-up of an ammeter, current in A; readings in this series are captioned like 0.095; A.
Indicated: 50; A
